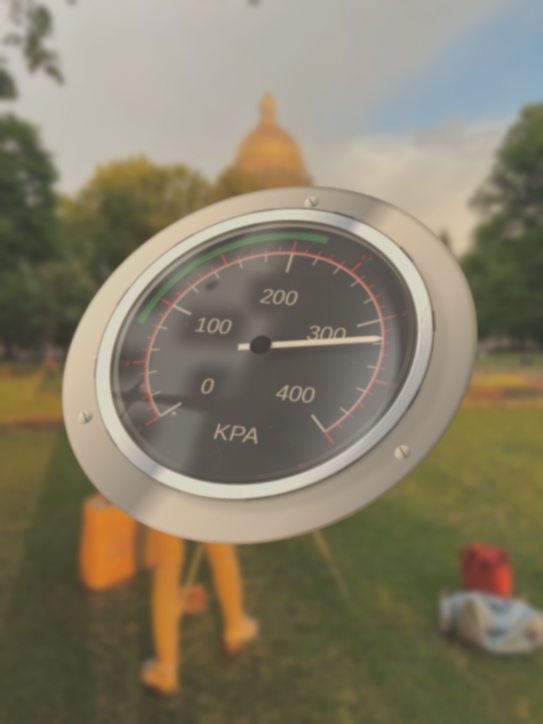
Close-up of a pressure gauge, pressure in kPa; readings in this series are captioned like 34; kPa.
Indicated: 320; kPa
